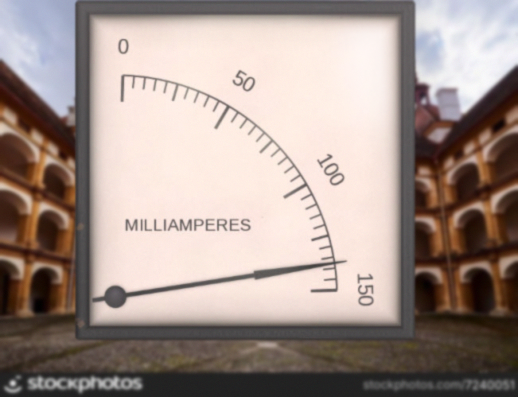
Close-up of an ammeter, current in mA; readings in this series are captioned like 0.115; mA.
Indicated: 137.5; mA
